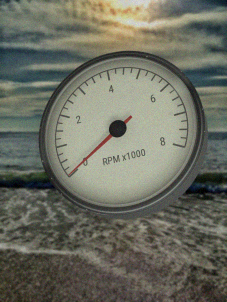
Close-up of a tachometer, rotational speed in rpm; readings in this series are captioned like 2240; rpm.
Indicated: 0; rpm
